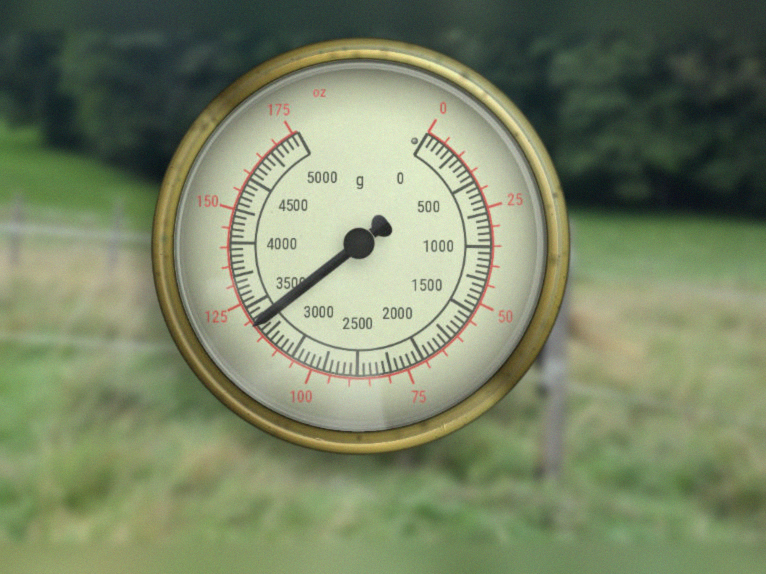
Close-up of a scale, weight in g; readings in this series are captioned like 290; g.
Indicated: 3350; g
